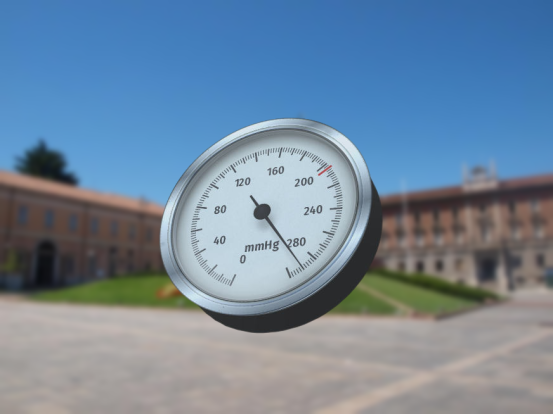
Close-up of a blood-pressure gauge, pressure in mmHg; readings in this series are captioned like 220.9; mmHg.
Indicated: 290; mmHg
